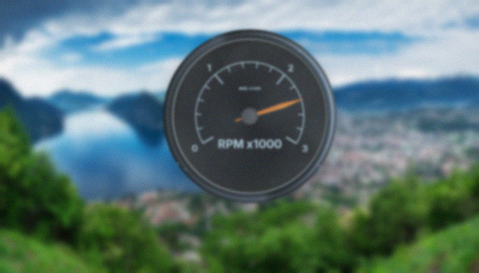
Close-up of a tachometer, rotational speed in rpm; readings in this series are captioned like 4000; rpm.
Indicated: 2400; rpm
